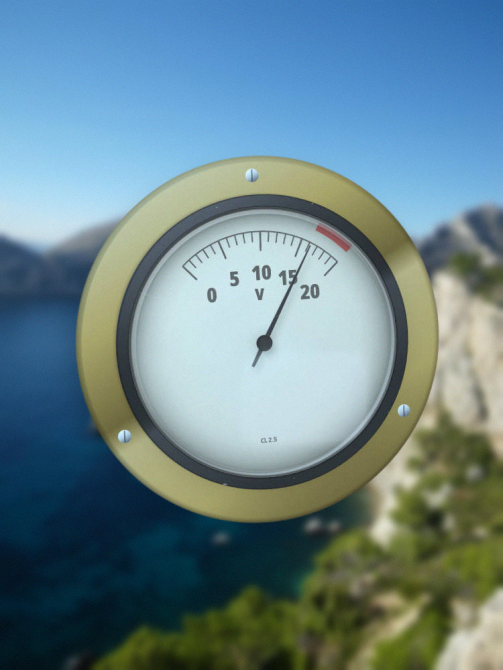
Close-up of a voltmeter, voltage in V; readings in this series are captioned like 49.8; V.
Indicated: 16; V
